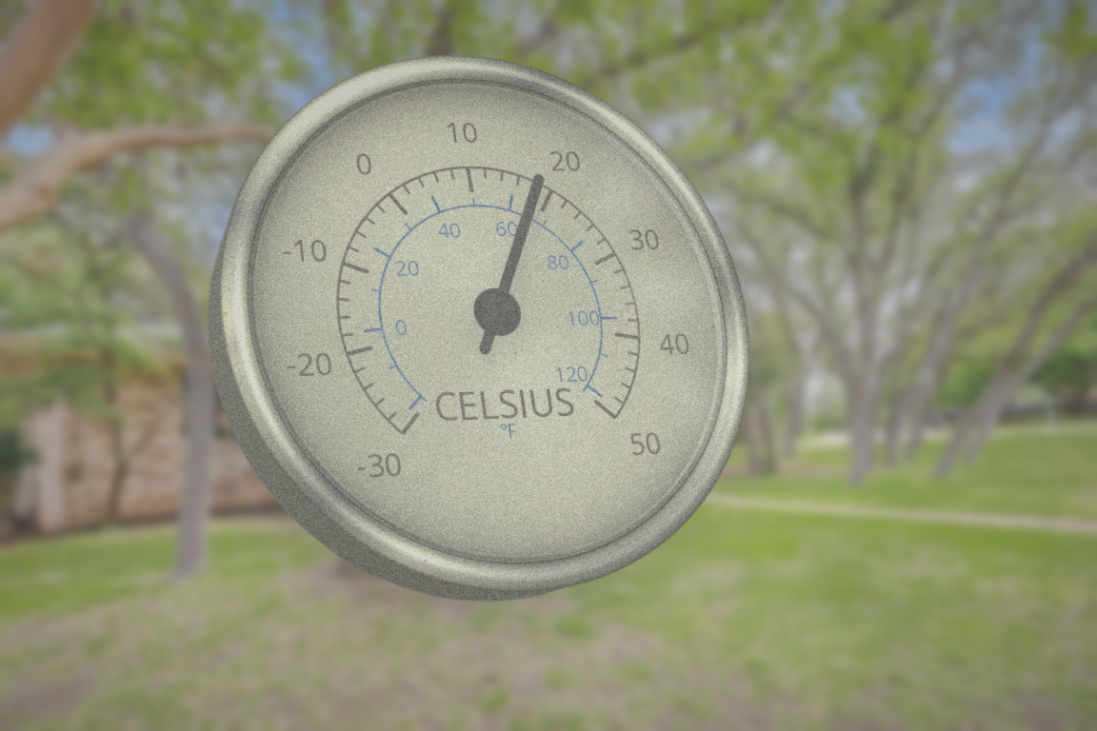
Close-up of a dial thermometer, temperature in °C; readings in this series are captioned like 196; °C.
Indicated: 18; °C
